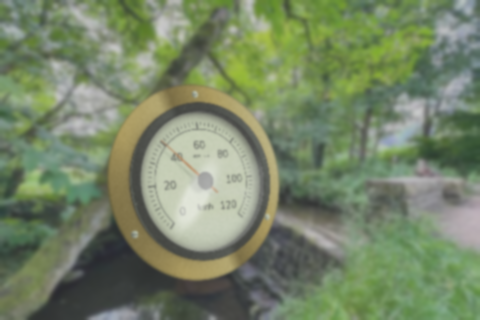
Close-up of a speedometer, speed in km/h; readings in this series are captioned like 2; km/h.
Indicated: 40; km/h
